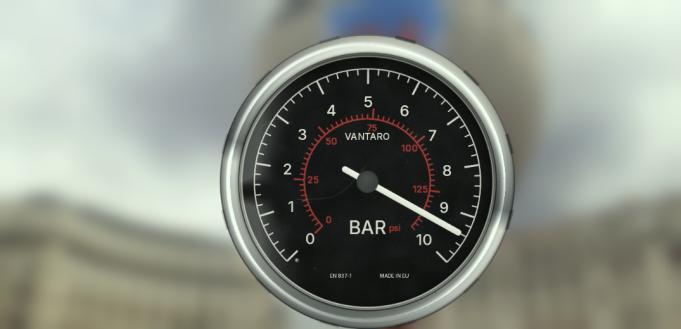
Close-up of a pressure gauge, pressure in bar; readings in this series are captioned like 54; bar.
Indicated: 9.4; bar
